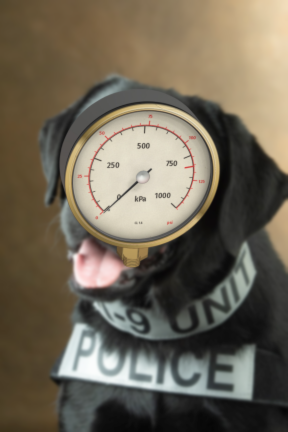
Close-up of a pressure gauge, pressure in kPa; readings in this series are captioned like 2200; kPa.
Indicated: 0; kPa
